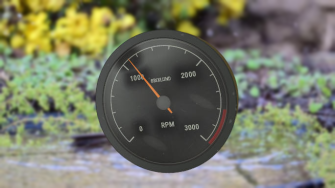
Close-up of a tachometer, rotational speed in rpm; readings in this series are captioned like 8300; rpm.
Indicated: 1100; rpm
